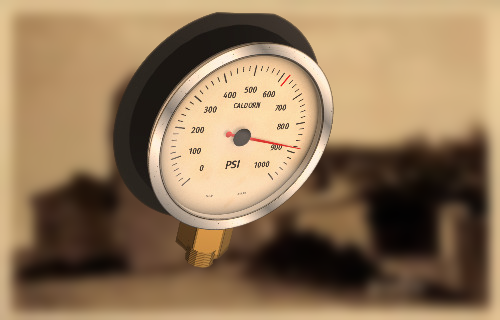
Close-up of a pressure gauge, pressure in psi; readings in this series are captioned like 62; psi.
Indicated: 880; psi
